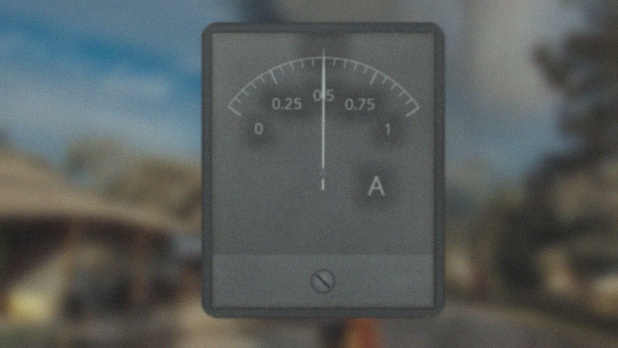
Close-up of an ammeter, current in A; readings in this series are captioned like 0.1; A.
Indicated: 0.5; A
